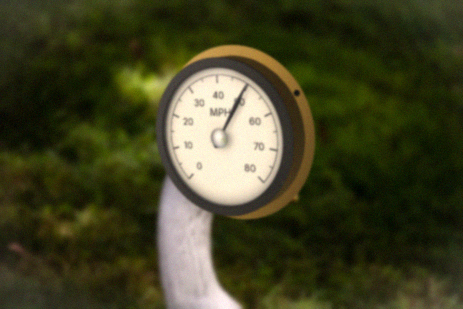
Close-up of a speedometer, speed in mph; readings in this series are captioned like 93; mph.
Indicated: 50; mph
